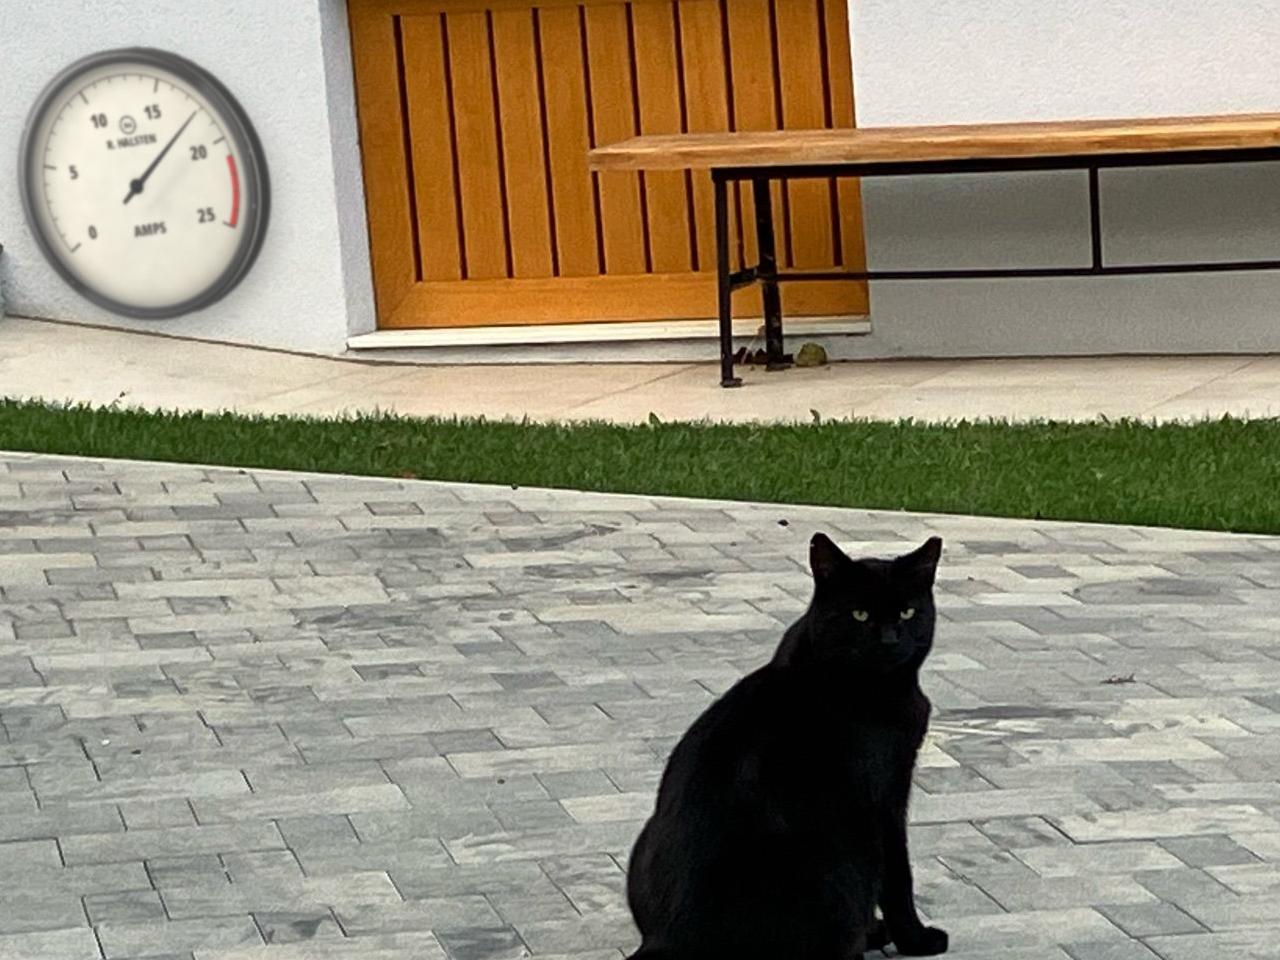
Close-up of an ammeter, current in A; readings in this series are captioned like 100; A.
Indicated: 18; A
